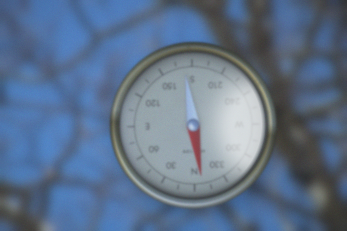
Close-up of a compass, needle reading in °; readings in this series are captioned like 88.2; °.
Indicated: 352.5; °
